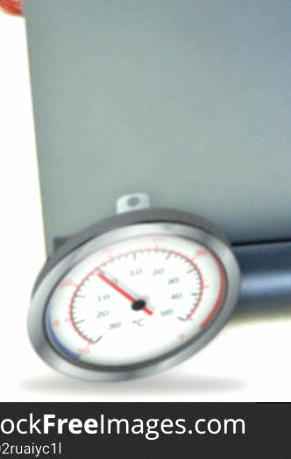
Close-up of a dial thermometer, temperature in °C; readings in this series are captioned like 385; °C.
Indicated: 0; °C
